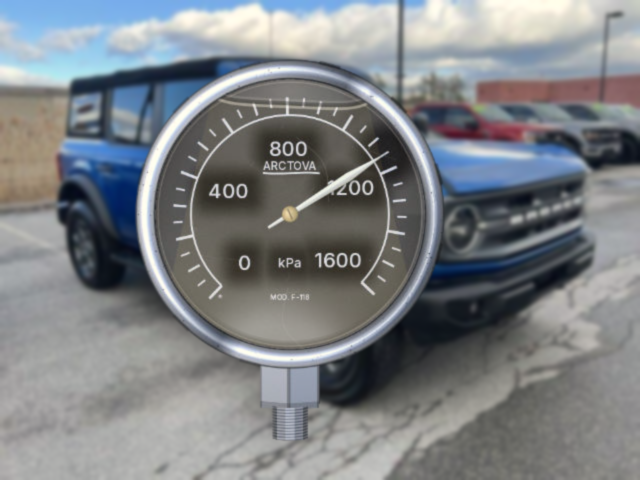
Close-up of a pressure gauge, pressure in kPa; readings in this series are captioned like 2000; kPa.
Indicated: 1150; kPa
